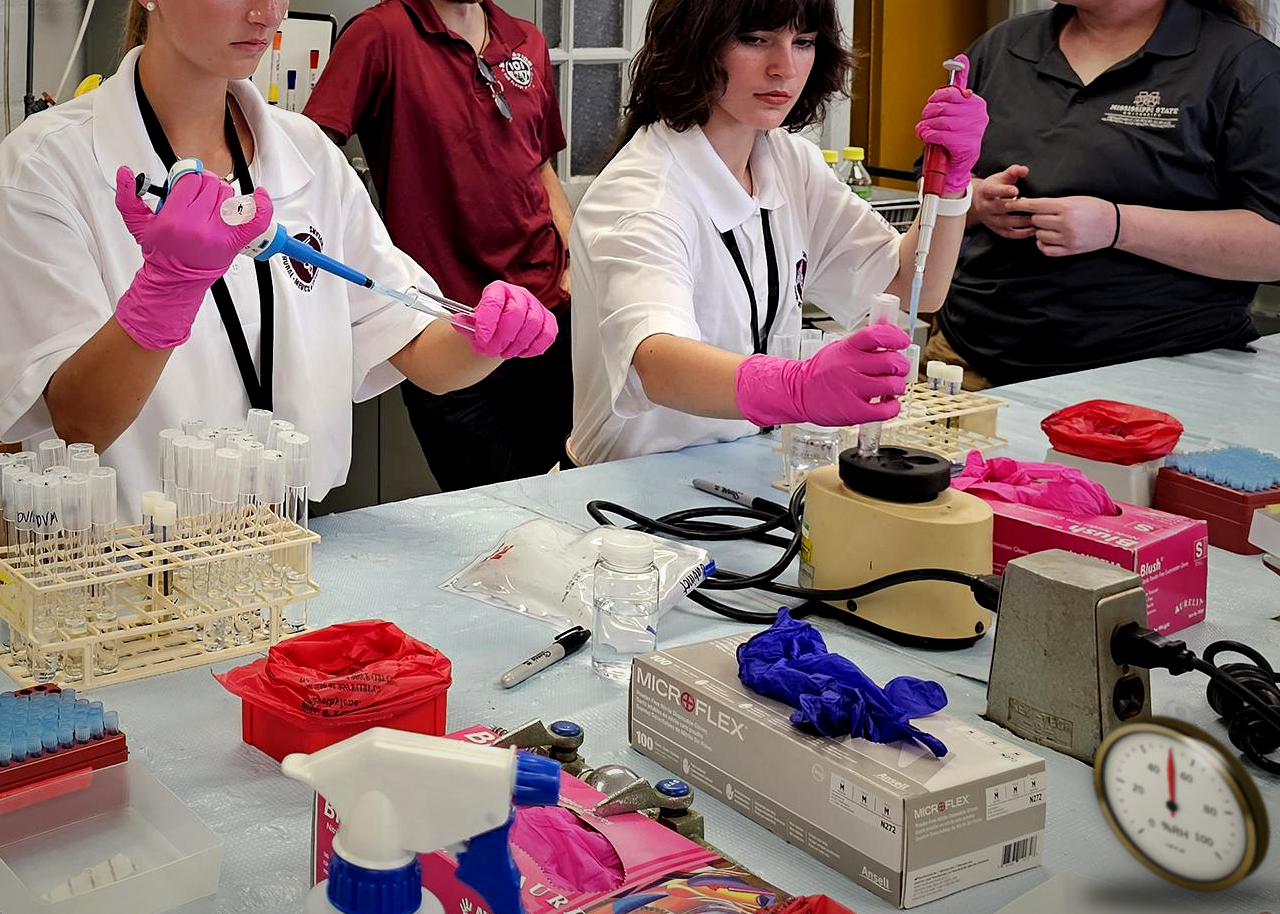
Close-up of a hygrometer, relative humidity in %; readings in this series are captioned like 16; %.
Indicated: 52; %
